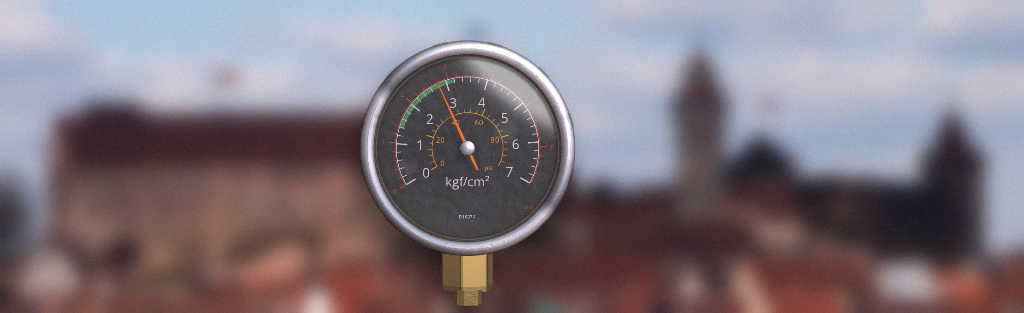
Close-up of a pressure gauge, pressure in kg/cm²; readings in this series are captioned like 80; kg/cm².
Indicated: 2.8; kg/cm²
